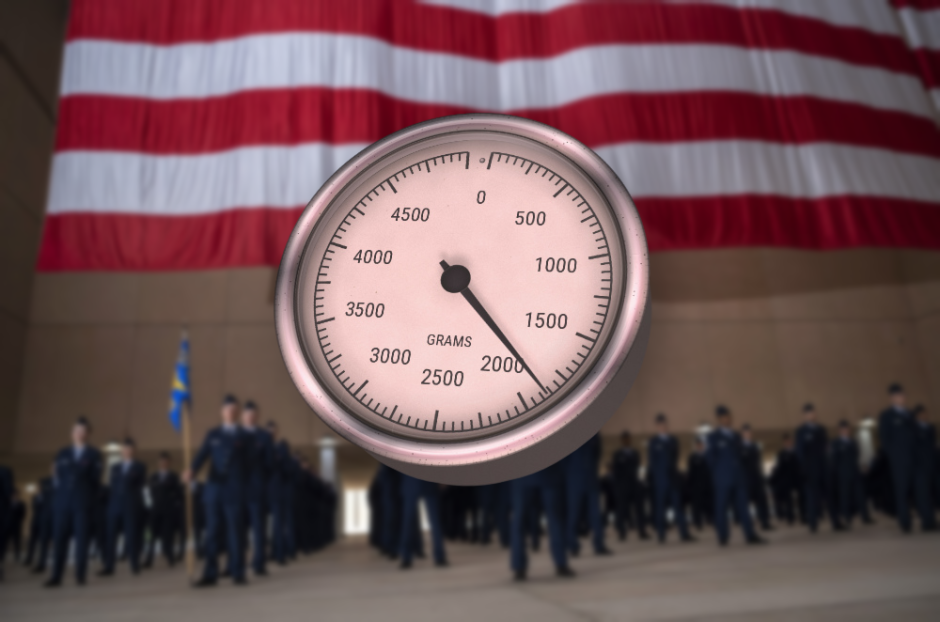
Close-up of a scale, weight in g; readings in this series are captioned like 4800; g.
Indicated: 1875; g
